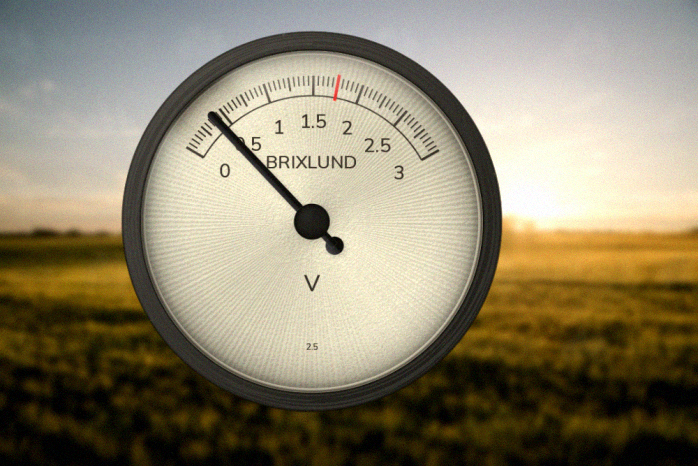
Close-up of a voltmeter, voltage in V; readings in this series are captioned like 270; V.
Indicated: 0.4; V
